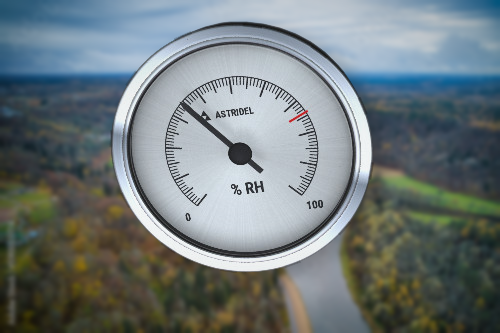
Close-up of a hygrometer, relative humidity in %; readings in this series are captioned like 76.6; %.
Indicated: 35; %
